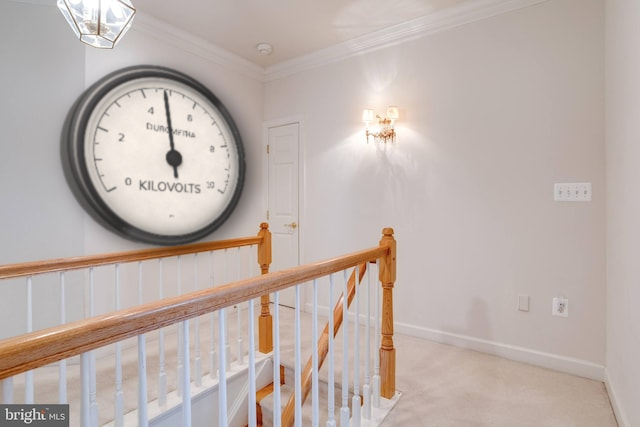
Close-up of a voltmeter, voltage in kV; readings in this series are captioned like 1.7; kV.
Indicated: 4.75; kV
